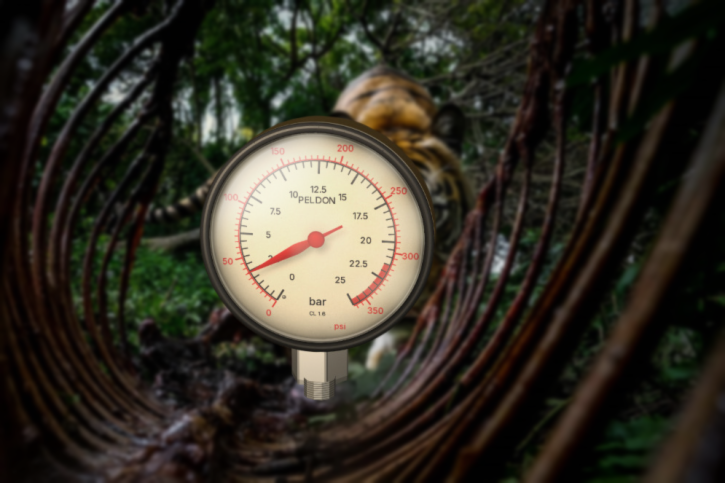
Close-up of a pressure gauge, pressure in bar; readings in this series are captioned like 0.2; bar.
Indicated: 2.5; bar
